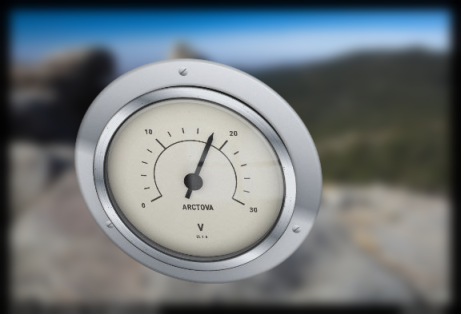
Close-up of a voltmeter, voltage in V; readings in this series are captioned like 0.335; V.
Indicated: 18; V
